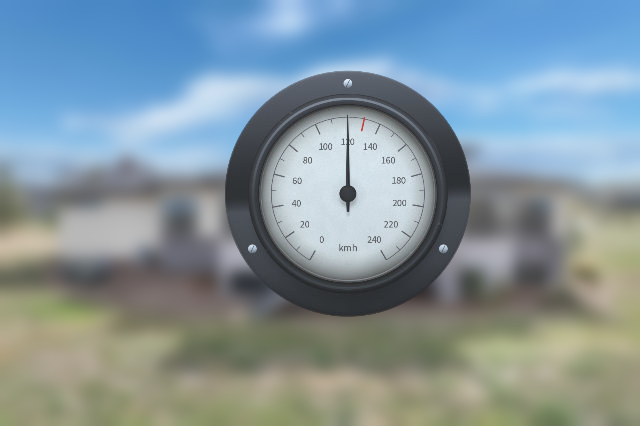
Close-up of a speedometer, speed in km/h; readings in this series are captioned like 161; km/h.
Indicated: 120; km/h
